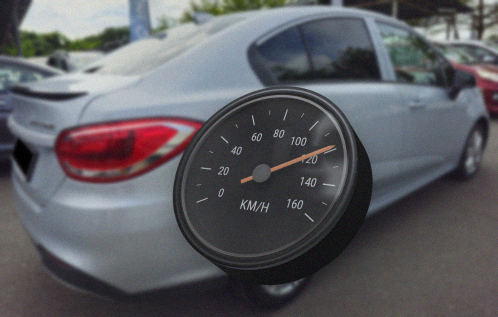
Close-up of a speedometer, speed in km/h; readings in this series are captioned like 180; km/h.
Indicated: 120; km/h
